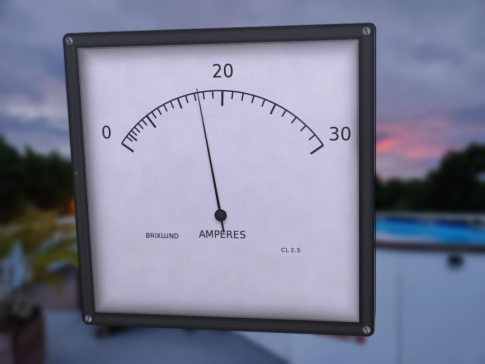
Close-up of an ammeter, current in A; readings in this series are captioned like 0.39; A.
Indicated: 17.5; A
